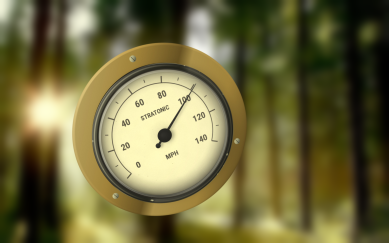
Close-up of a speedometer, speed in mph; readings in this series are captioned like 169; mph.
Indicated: 100; mph
